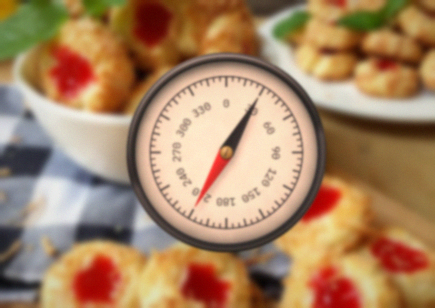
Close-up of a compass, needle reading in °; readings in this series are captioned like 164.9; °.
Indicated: 210; °
